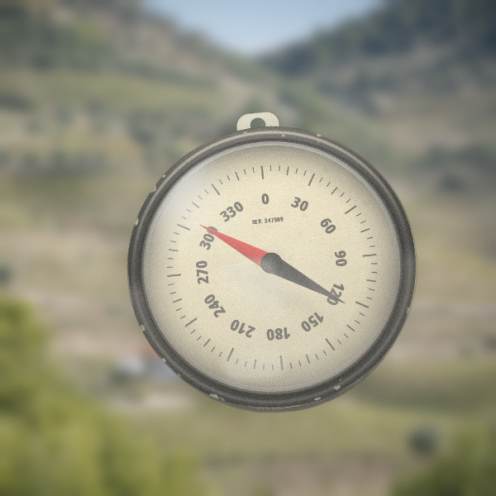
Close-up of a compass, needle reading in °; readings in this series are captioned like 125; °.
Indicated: 305; °
